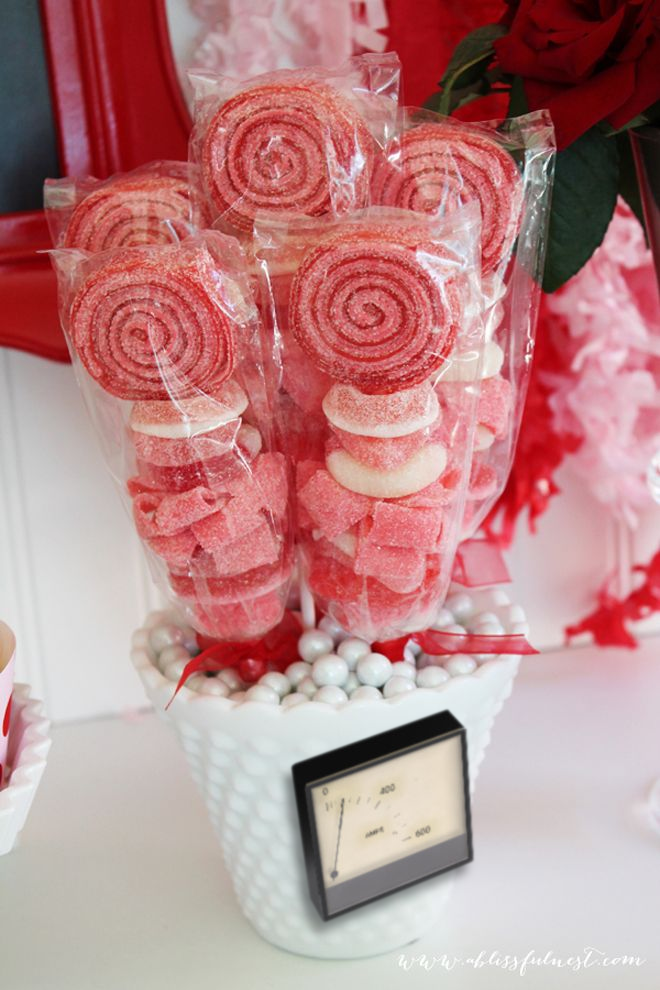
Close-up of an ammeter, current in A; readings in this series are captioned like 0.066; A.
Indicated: 200; A
